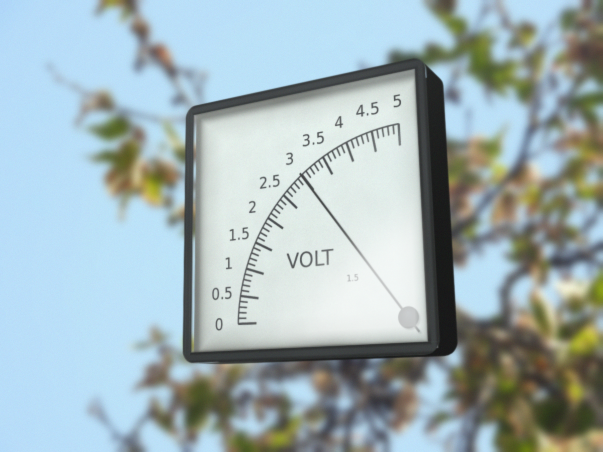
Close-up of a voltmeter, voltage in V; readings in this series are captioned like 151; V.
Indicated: 3; V
